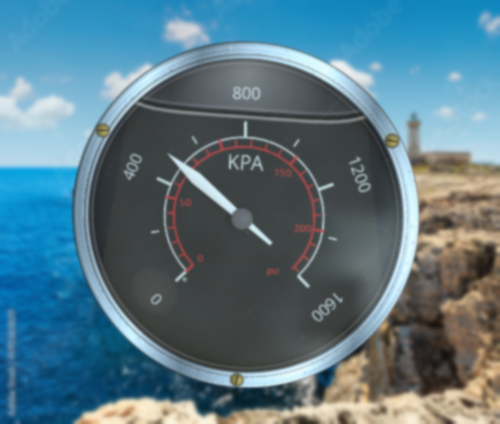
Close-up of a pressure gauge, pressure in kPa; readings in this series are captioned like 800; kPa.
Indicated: 500; kPa
